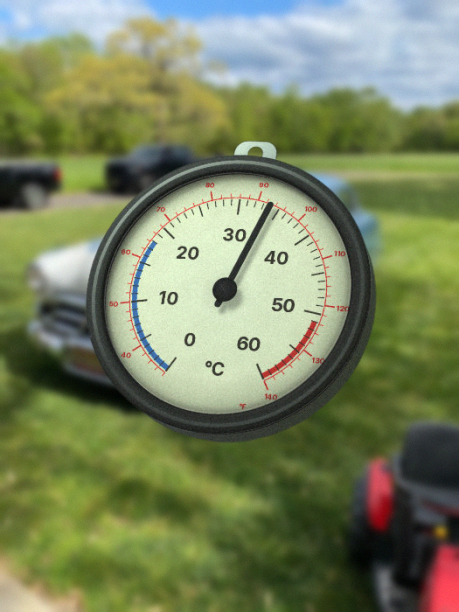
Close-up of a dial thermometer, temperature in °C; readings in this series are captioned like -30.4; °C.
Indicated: 34; °C
